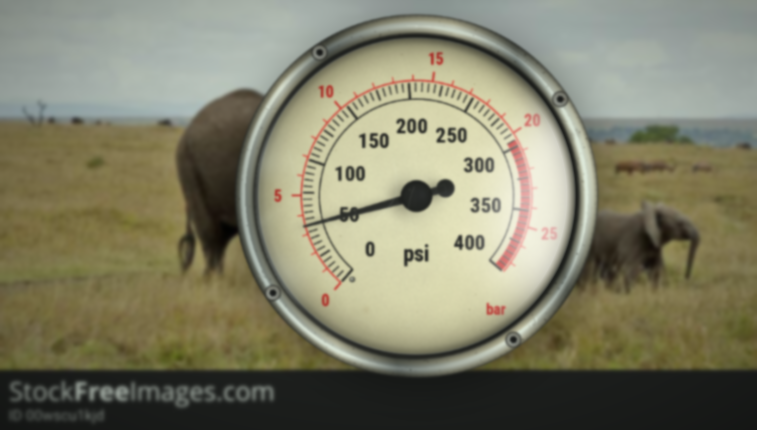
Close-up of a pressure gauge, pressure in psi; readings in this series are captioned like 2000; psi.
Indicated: 50; psi
